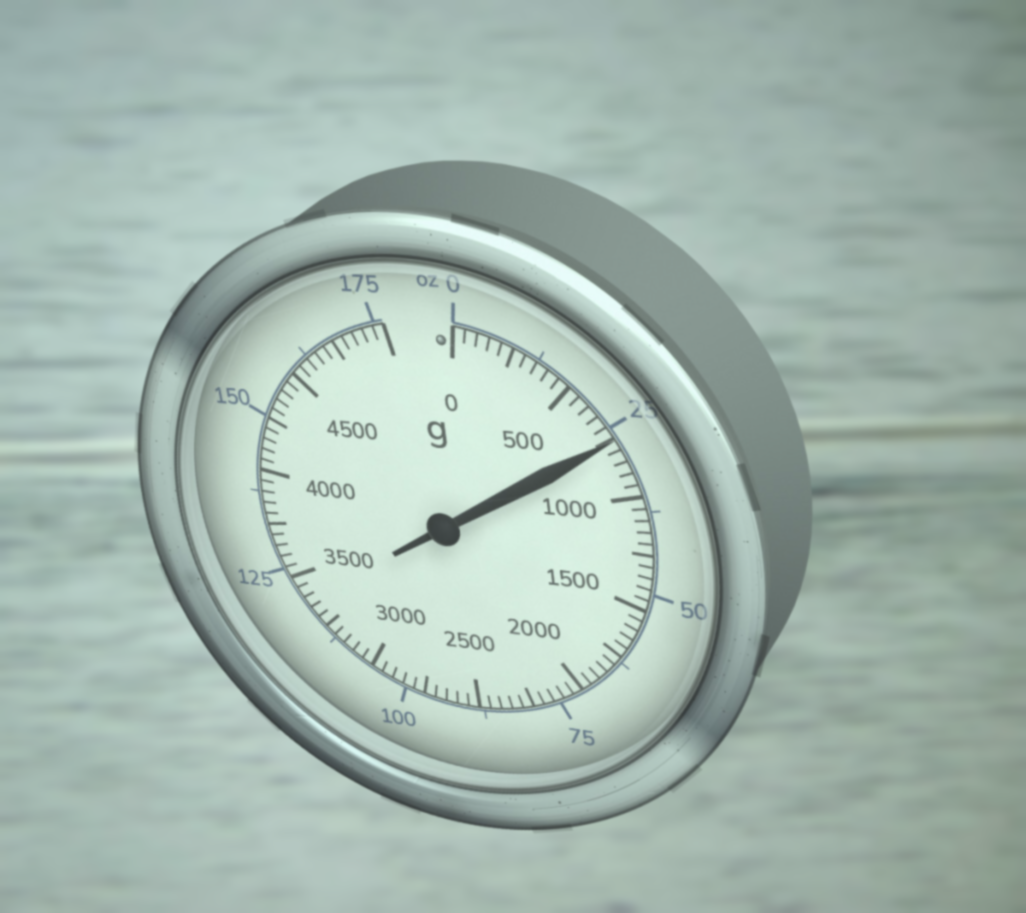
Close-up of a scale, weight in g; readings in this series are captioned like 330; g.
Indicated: 750; g
